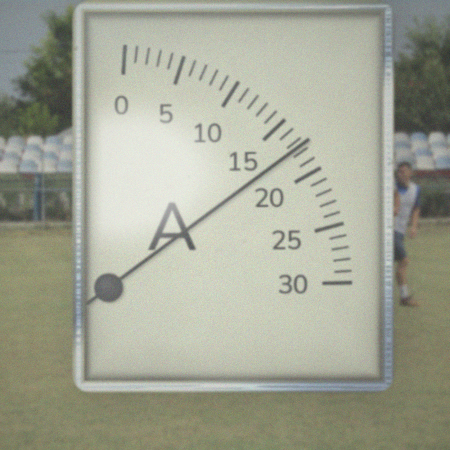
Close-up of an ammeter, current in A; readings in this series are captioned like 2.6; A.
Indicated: 17.5; A
